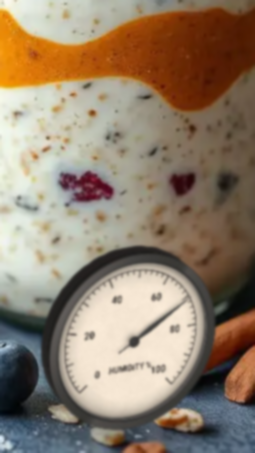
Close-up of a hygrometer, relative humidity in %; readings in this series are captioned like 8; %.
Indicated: 70; %
